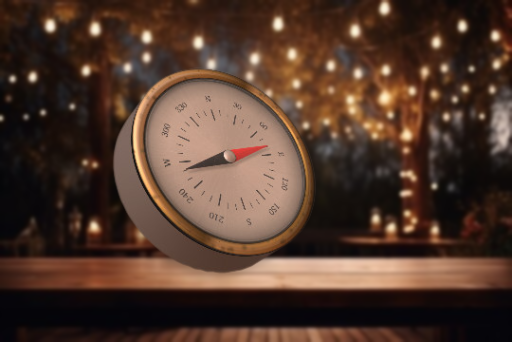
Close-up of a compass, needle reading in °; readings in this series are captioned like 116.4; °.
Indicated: 80; °
